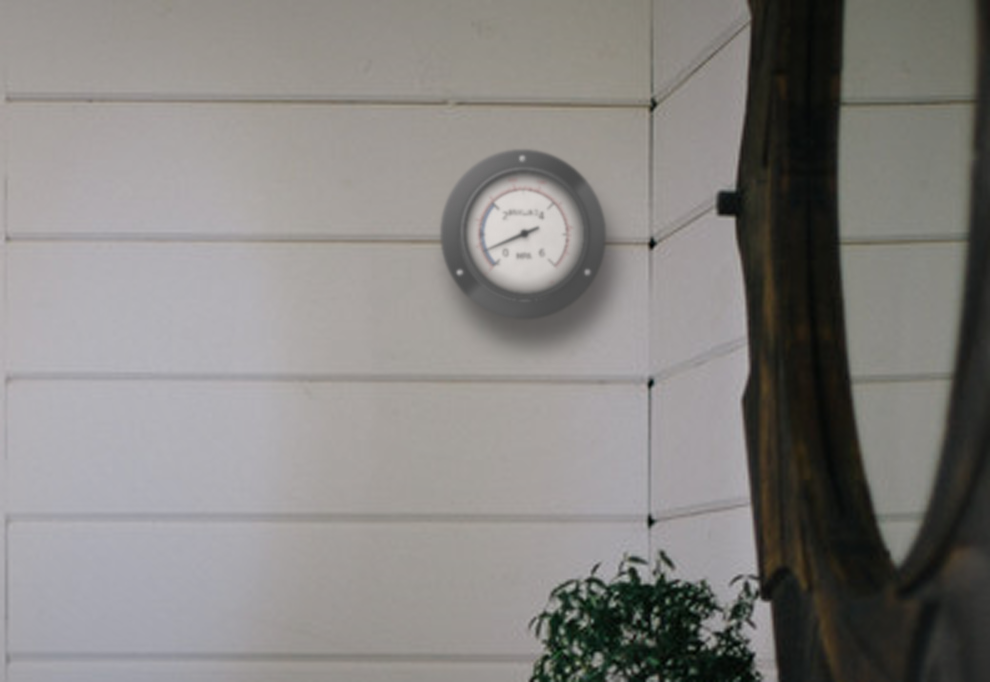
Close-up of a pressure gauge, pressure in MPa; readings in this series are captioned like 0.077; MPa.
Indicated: 0.5; MPa
